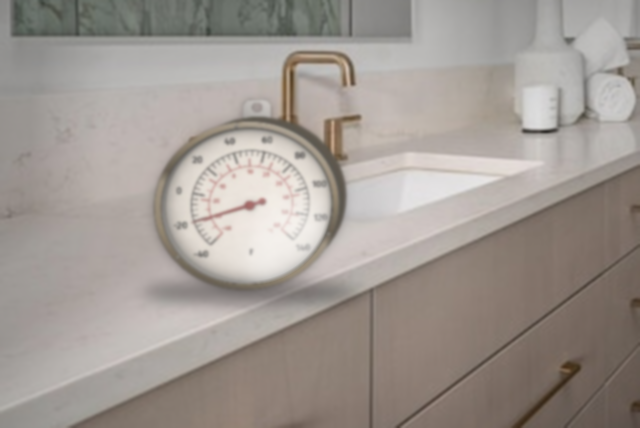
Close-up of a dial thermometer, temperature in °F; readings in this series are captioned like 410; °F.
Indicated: -20; °F
